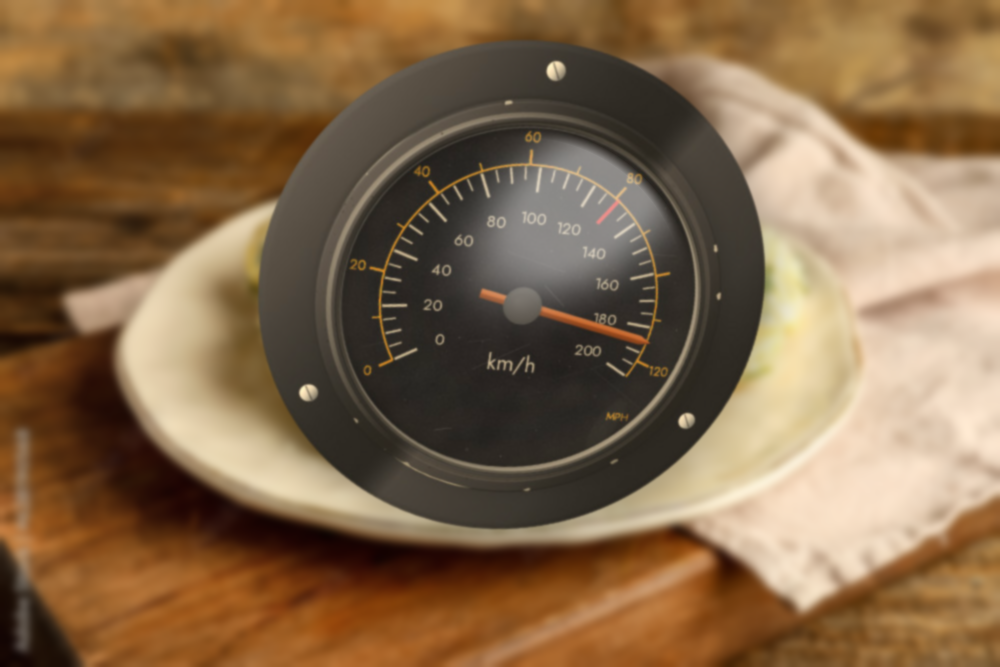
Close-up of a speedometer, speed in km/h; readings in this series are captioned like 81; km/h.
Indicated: 185; km/h
